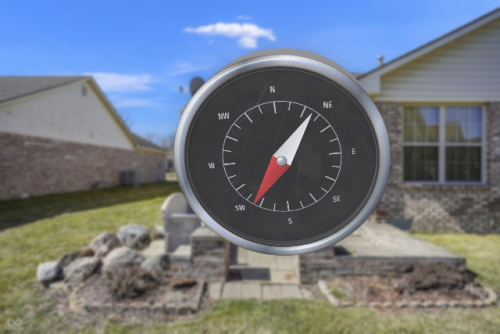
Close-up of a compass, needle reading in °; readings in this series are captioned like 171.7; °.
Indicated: 217.5; °
